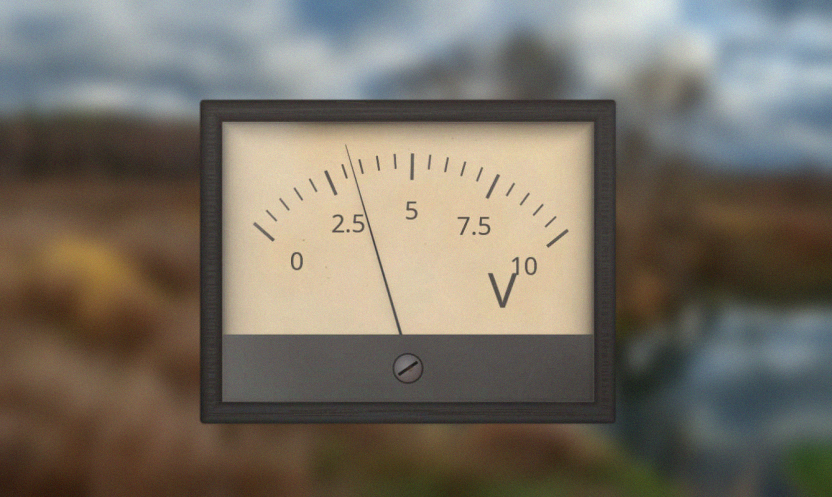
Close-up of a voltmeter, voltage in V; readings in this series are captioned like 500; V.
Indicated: 3.25; V
